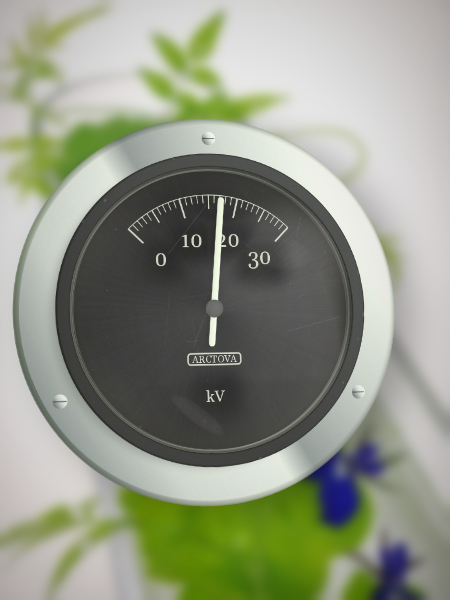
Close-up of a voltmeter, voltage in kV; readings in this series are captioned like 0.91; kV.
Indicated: 17; kV
